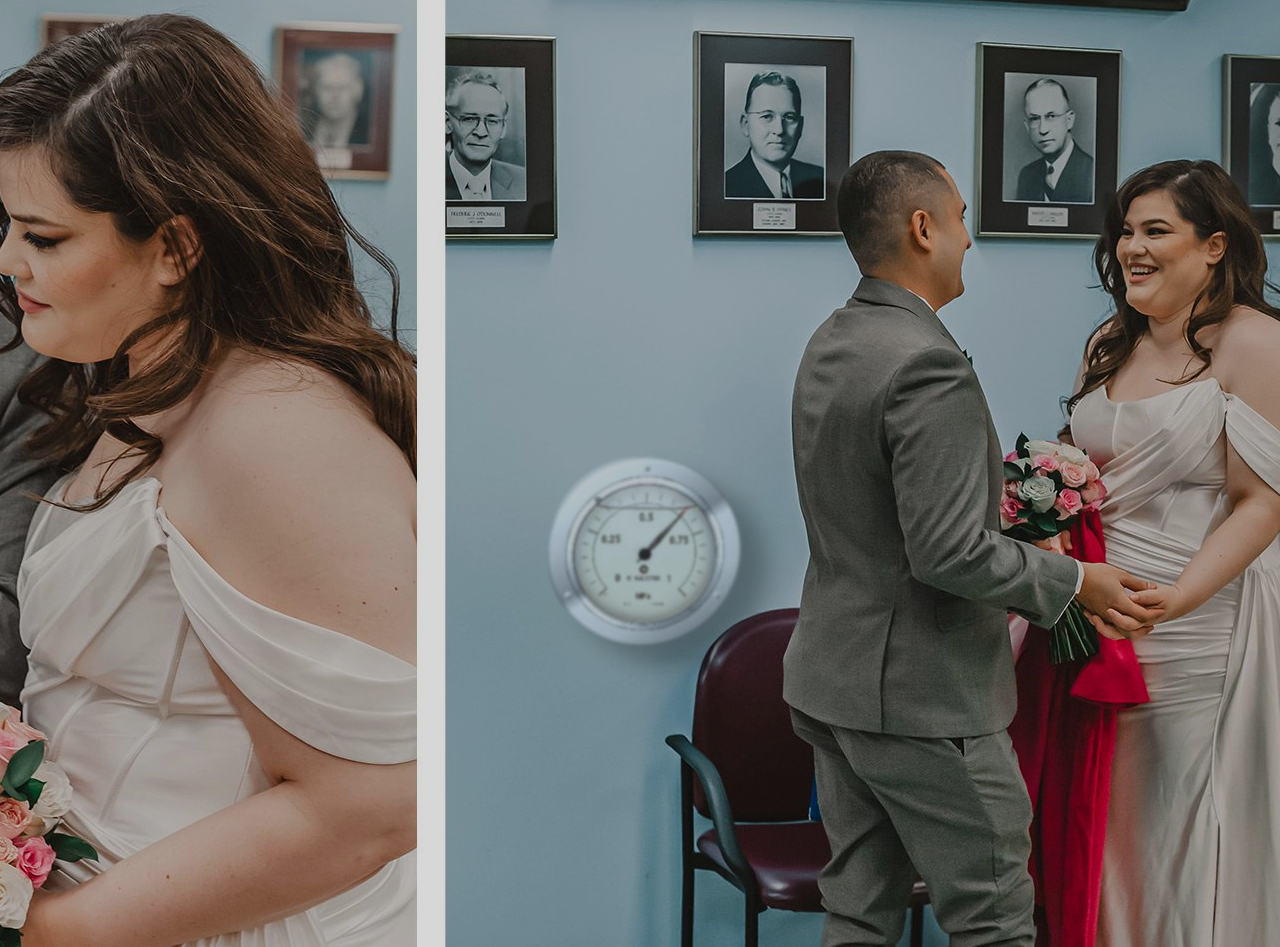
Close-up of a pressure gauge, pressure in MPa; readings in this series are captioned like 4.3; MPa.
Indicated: 0.65; MPa
